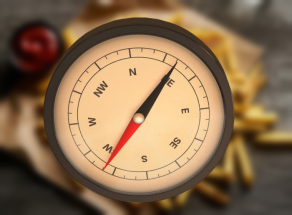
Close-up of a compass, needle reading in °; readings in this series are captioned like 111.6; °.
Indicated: 220; °
